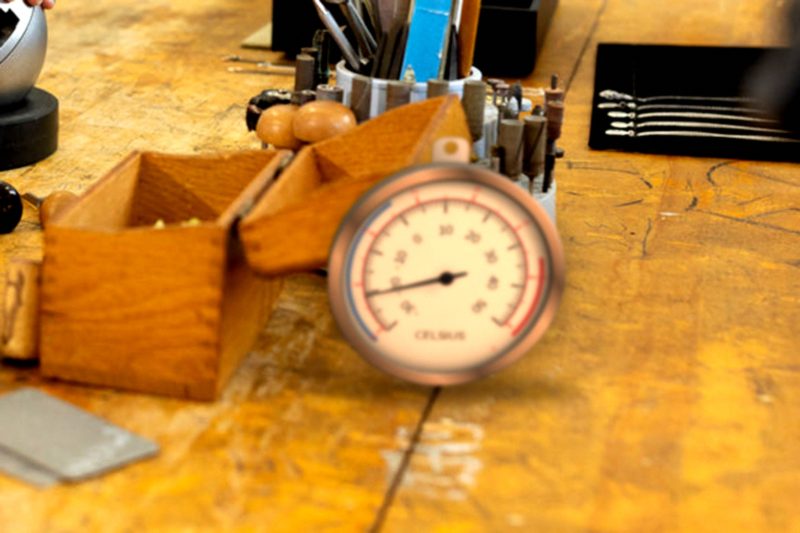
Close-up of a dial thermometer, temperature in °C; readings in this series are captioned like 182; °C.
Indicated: -20; °C
